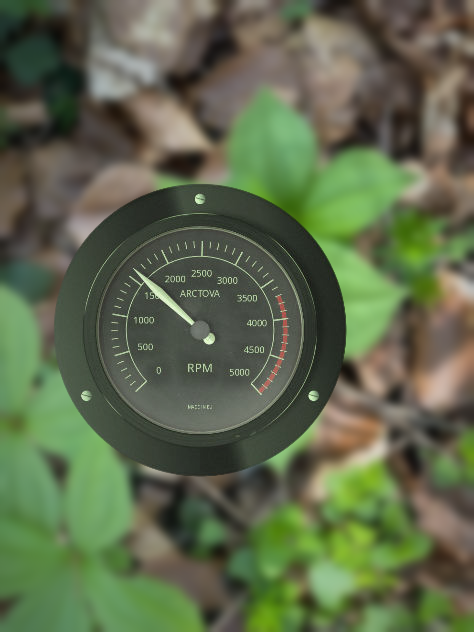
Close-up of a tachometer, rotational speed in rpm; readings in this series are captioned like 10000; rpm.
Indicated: 1600; rpm
